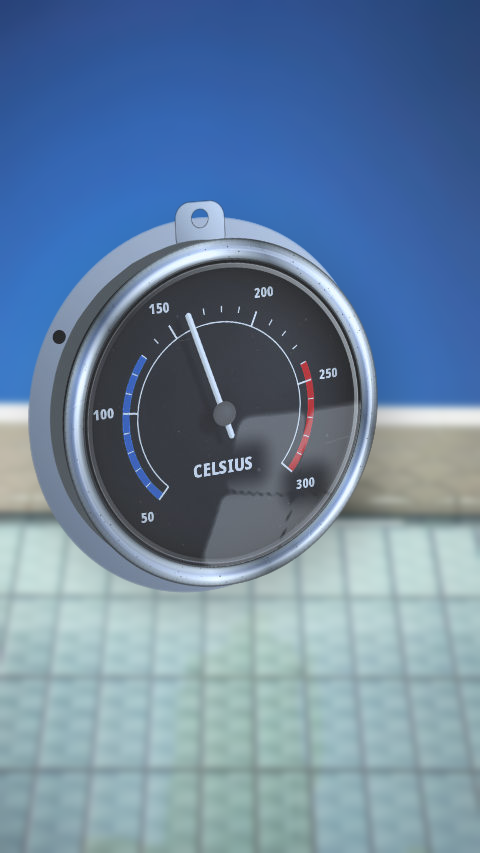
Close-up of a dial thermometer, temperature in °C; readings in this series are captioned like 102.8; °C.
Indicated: 160; °C
